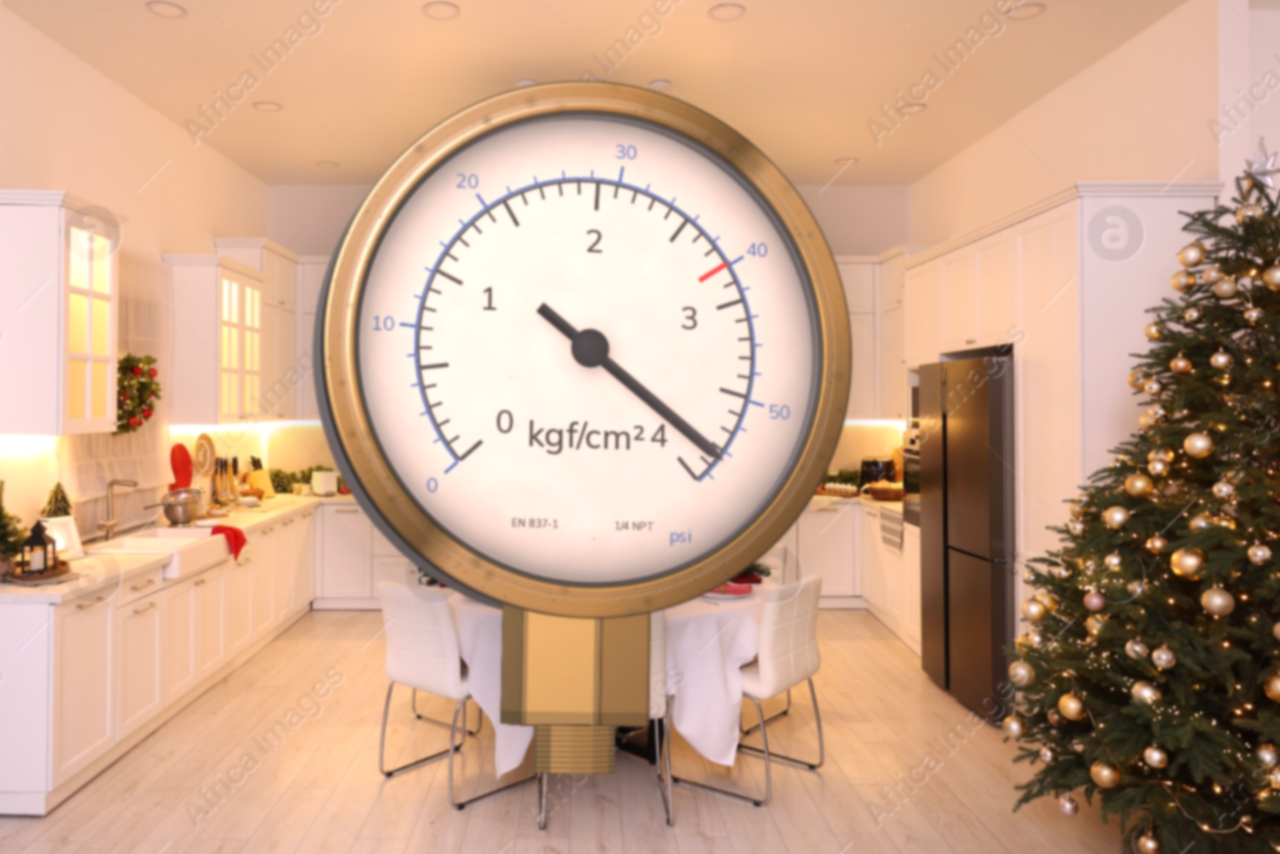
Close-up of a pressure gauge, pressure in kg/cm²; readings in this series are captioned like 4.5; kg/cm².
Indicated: 3.85; kg/cm²
